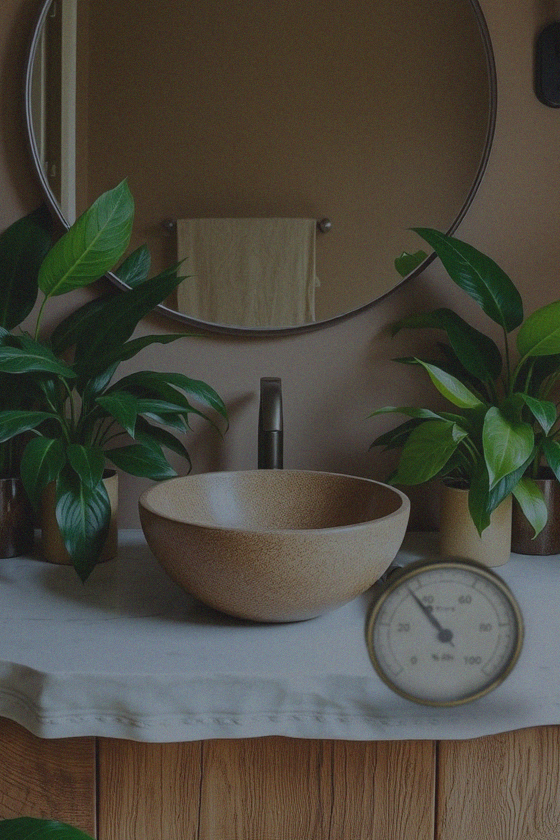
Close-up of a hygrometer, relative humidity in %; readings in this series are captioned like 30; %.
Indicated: 36; %
